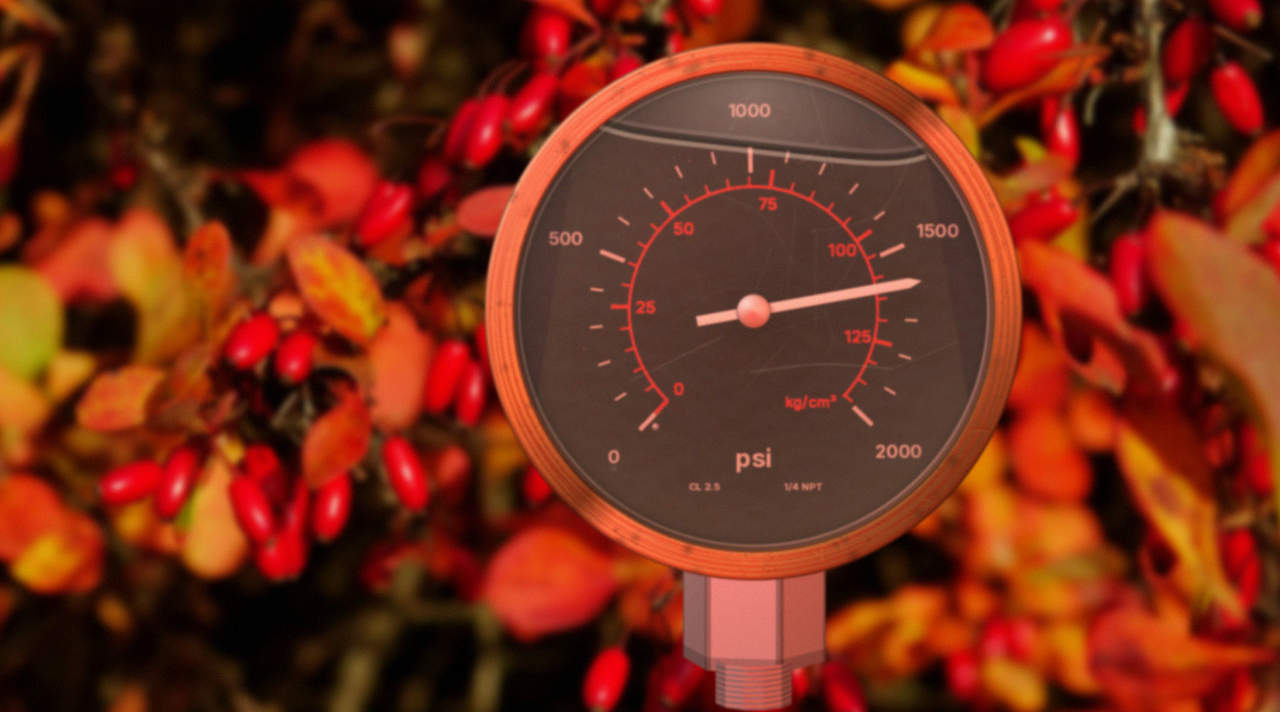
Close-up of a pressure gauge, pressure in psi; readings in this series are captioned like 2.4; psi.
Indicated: 1600; psi
